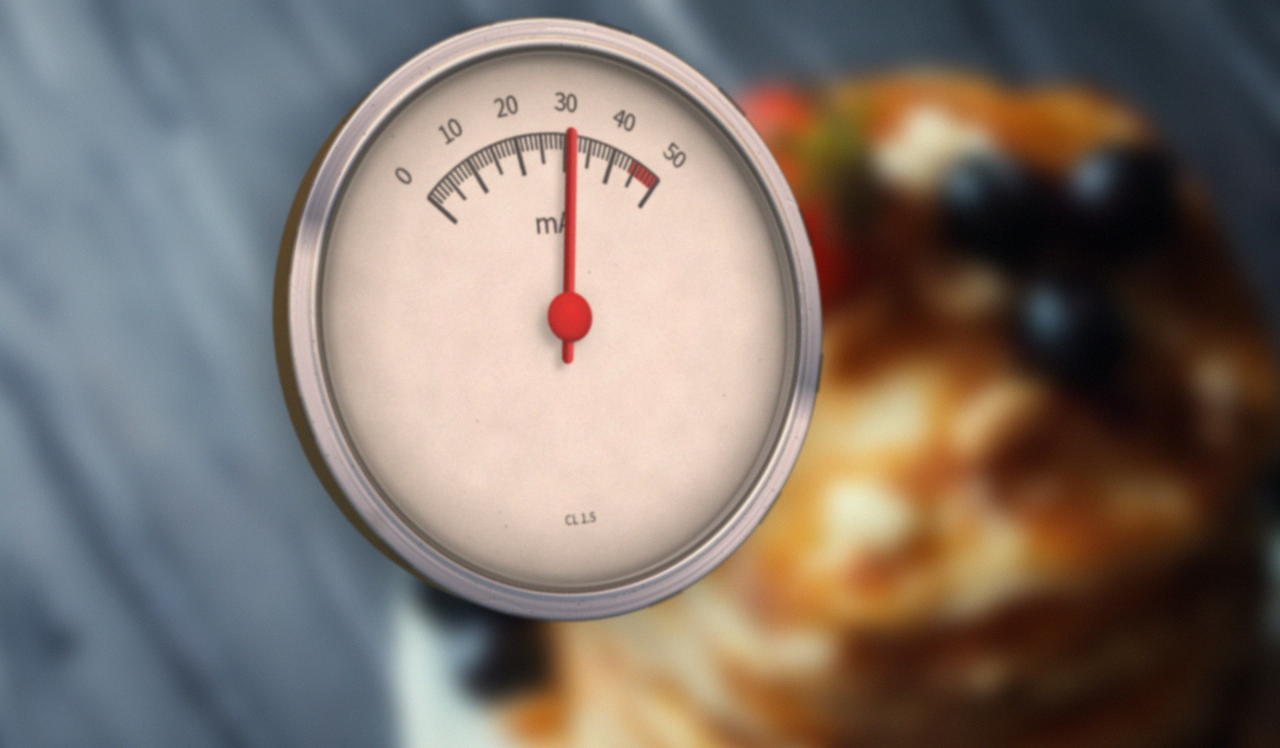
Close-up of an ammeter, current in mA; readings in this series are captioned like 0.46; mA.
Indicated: 30; mA
